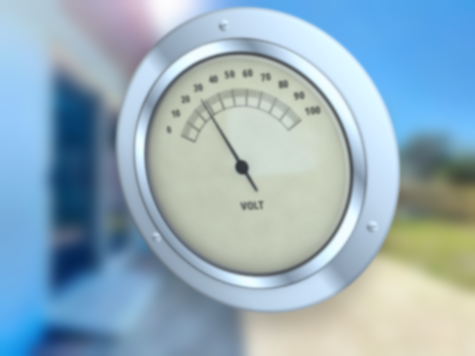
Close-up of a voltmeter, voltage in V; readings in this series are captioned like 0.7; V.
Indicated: 30; V
